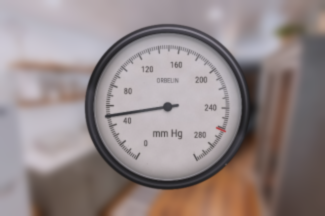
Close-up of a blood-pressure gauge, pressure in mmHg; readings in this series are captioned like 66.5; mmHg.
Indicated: 50; mmHg
